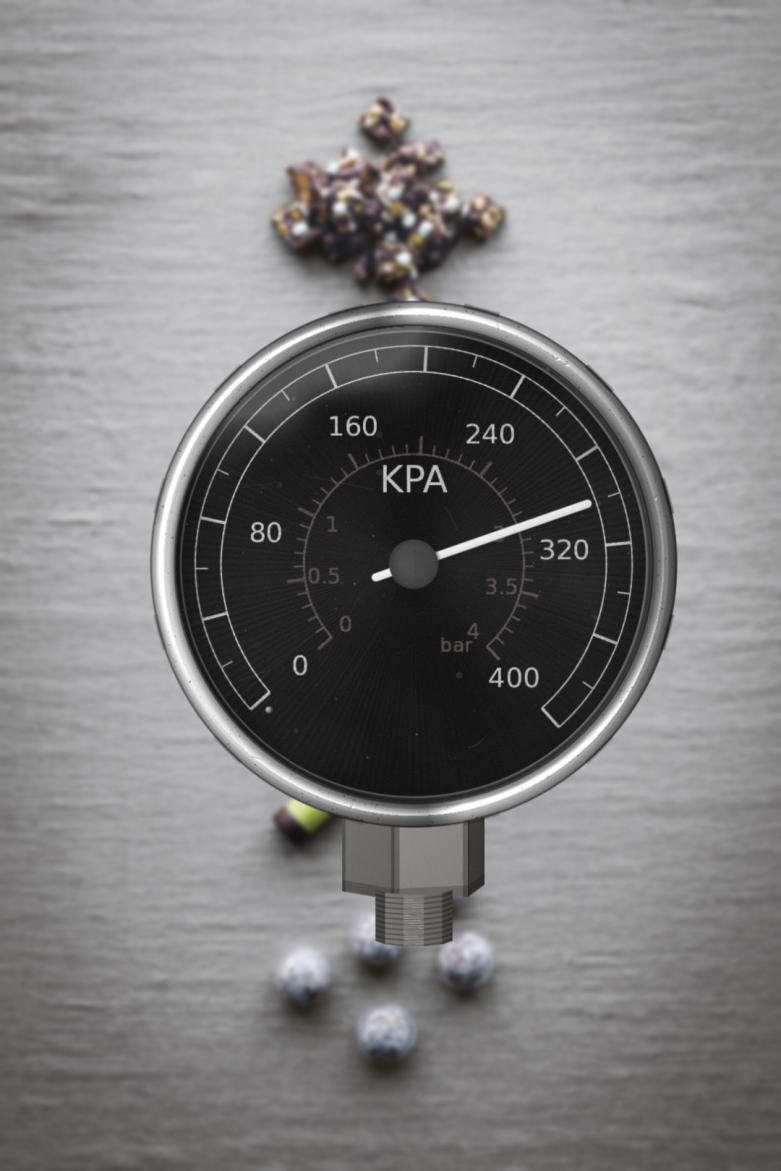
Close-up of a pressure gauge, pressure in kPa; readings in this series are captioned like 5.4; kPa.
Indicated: 300; kPa
